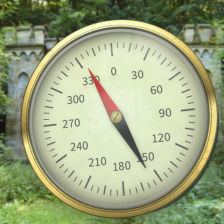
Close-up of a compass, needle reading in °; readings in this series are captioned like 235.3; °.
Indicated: 335; °
